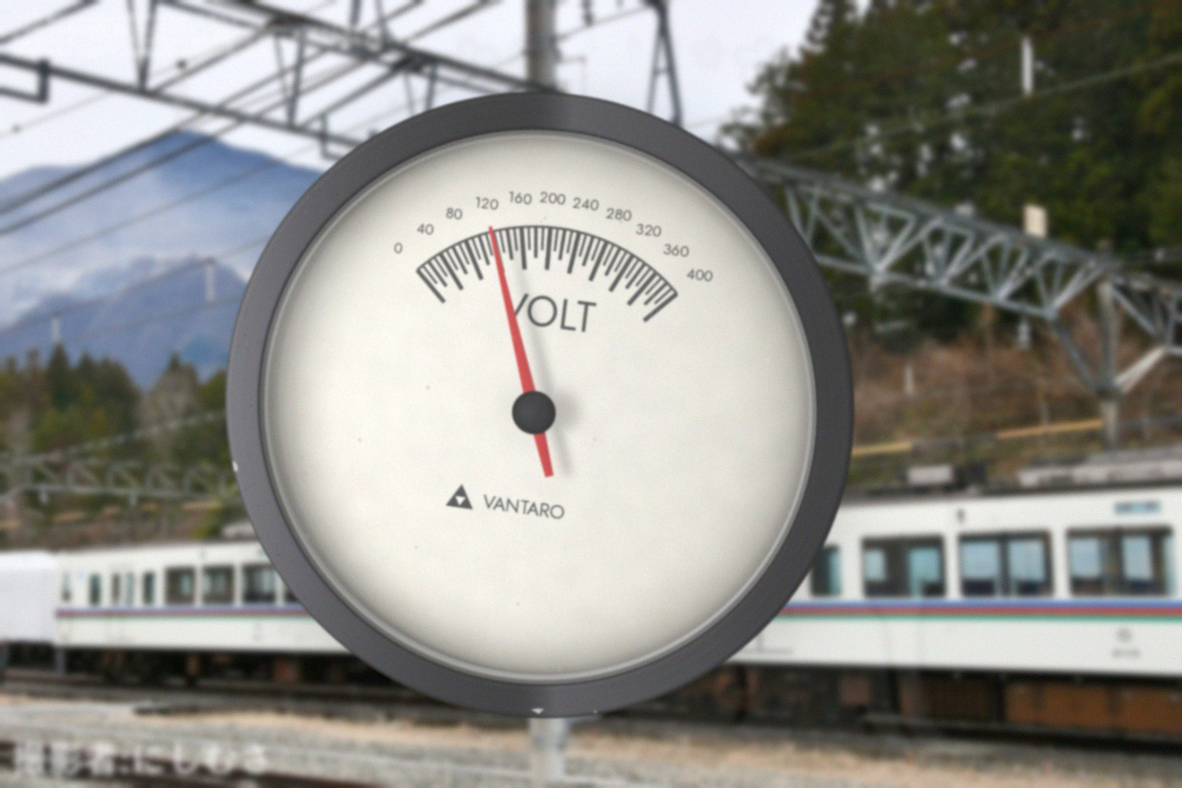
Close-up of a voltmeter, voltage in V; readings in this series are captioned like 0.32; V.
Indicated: 120; V
